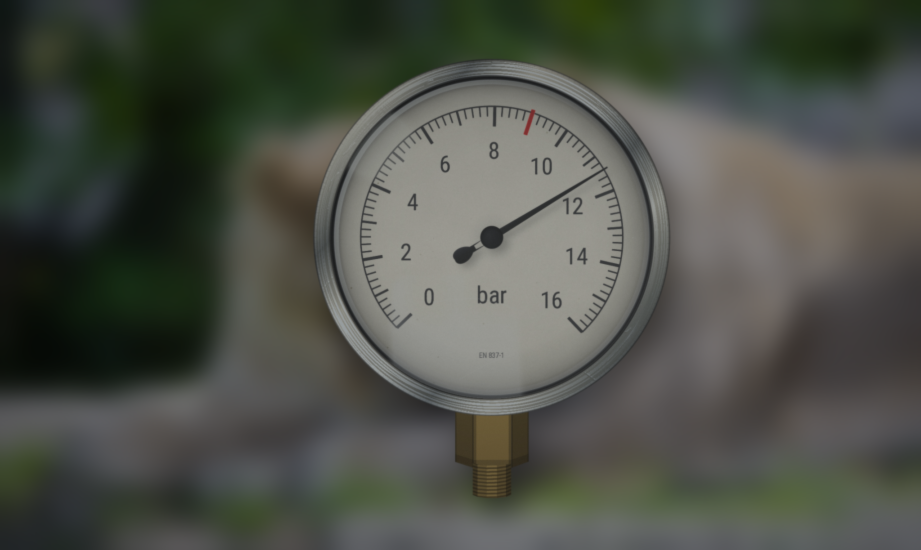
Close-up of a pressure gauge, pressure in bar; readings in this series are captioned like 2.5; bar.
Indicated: 11.4; bar
